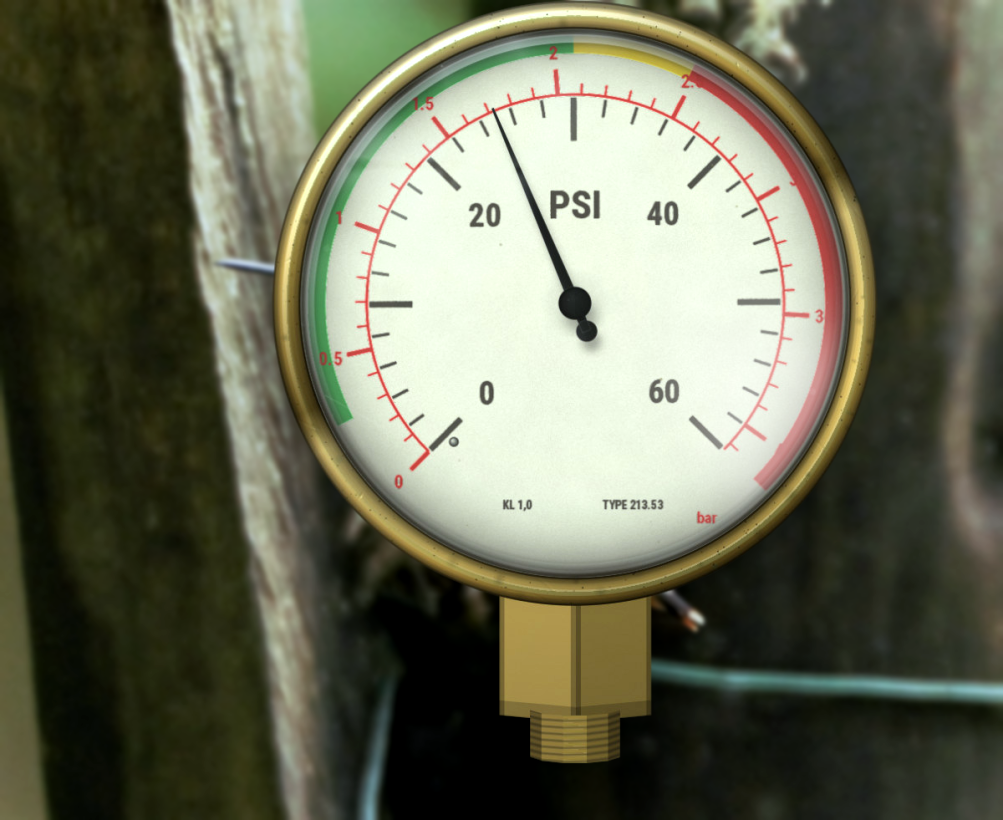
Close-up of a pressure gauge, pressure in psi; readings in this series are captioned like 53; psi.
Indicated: 25; psi
